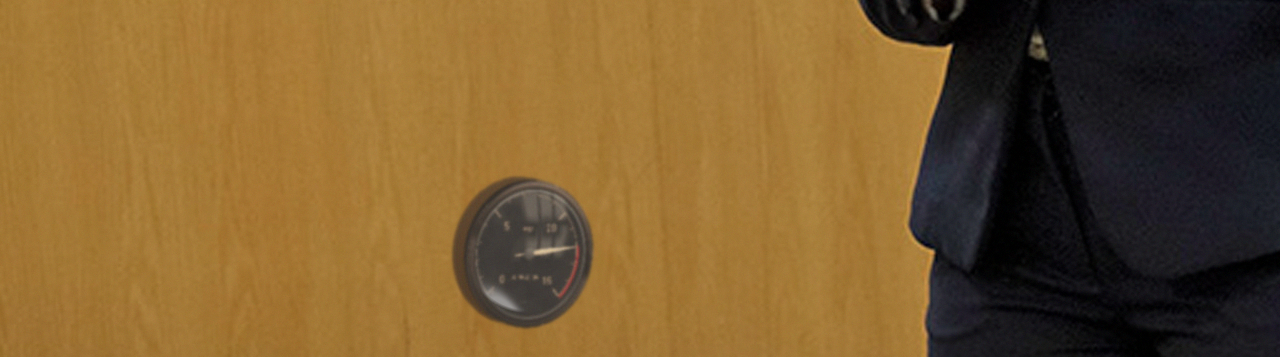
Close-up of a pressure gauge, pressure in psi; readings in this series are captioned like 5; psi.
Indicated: 12; psi
